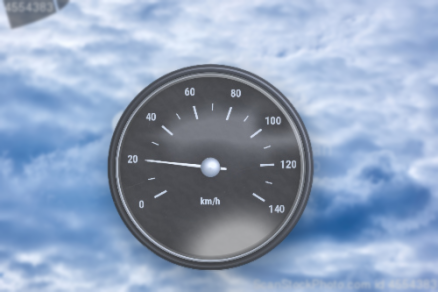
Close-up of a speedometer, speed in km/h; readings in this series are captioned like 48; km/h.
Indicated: 20; km/h
